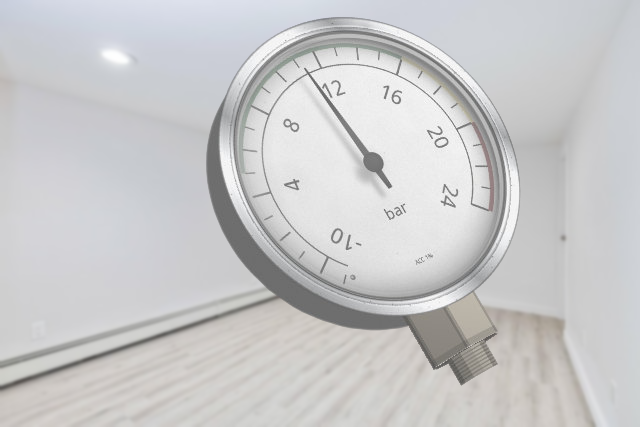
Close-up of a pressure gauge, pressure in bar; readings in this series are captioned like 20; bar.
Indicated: 11; bar
